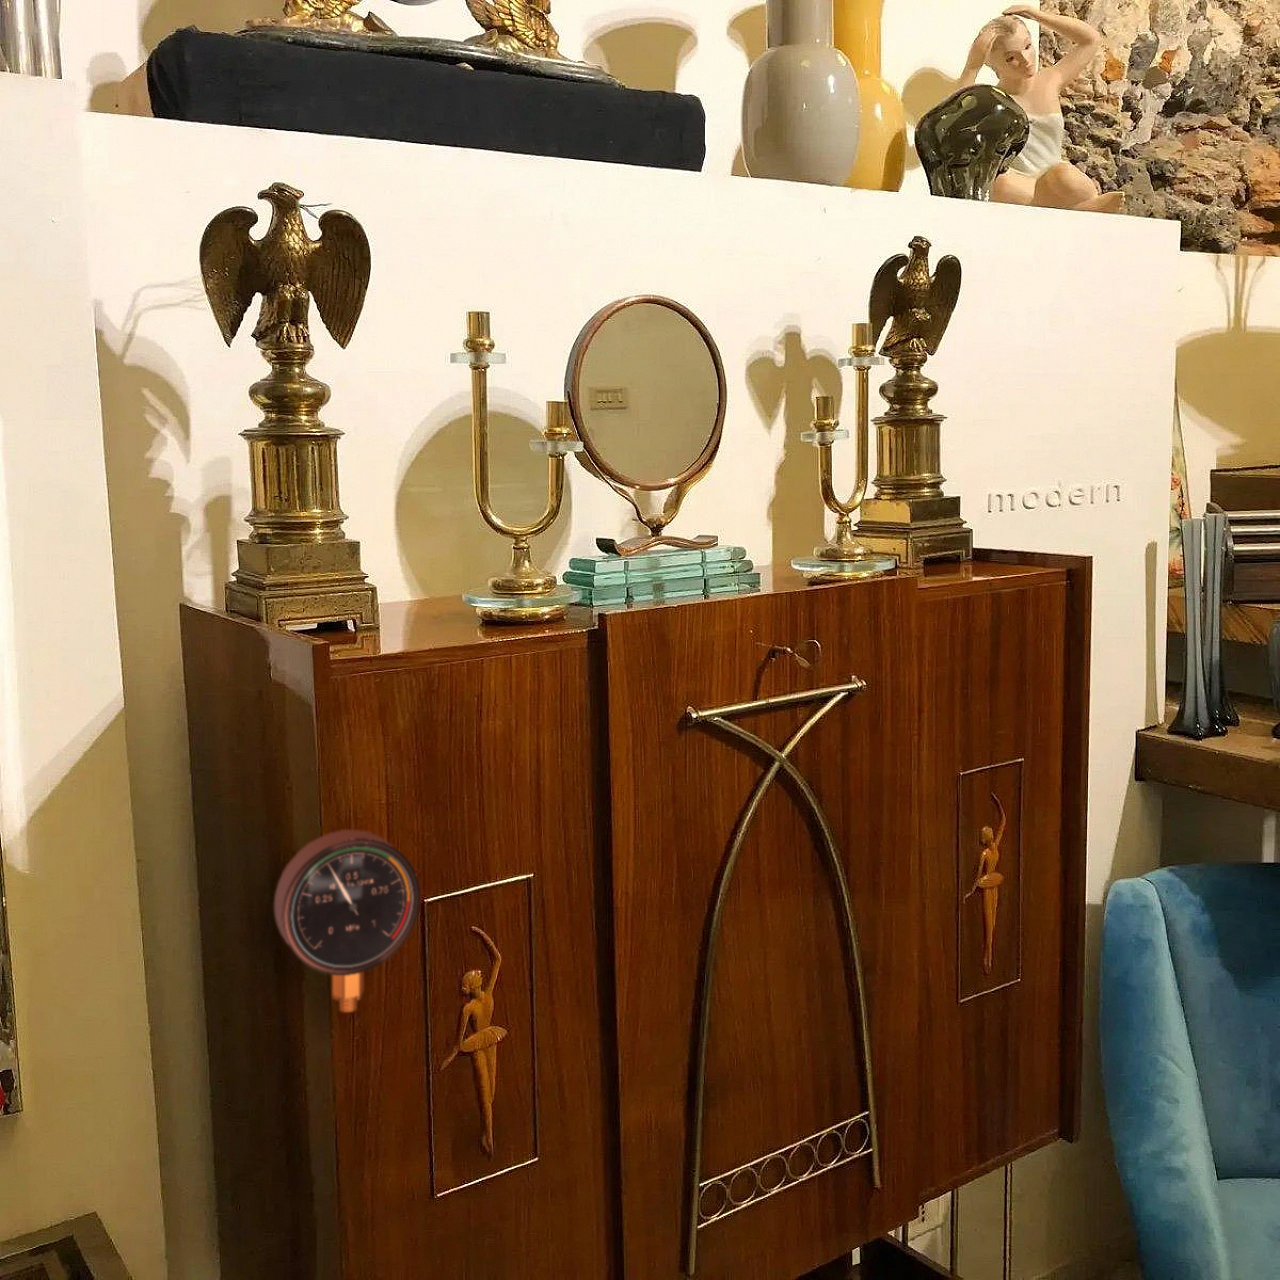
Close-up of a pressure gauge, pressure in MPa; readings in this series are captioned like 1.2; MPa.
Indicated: 0.4; MPa
